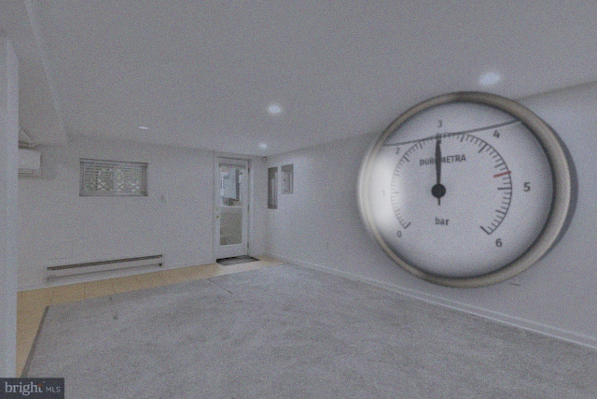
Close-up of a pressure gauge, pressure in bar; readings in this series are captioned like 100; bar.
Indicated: 3; bar
